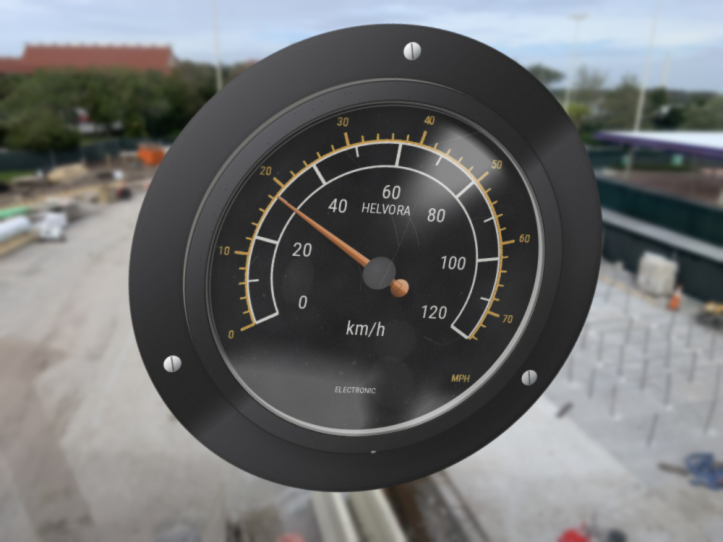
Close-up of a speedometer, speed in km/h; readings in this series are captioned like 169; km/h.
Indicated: 30; km/h
